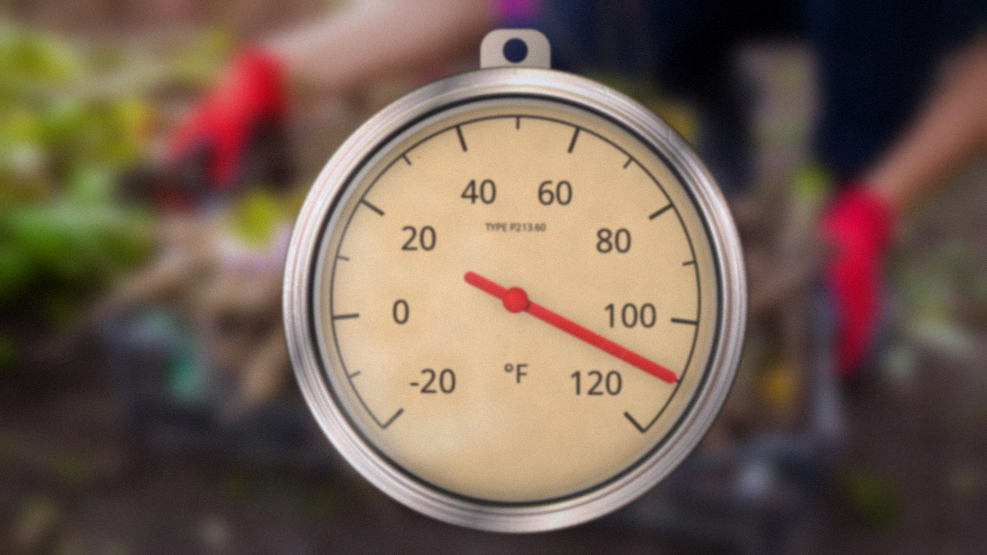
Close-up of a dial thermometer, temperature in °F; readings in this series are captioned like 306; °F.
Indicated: 110; °F
